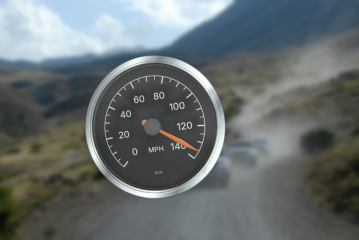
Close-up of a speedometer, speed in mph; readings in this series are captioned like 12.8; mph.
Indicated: 135; mph
